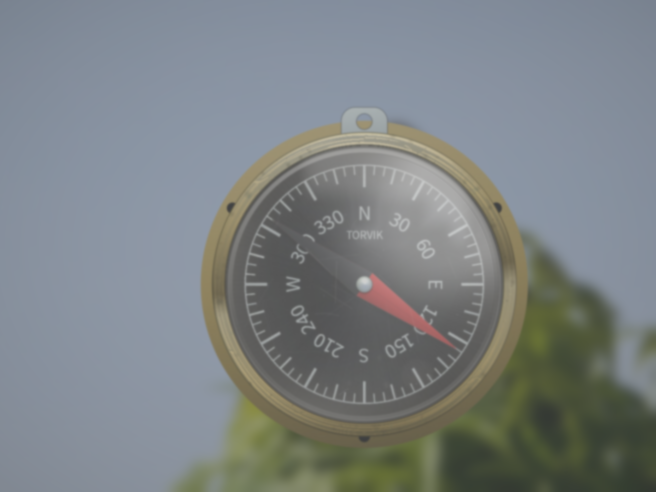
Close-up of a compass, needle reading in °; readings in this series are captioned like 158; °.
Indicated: 125; °
